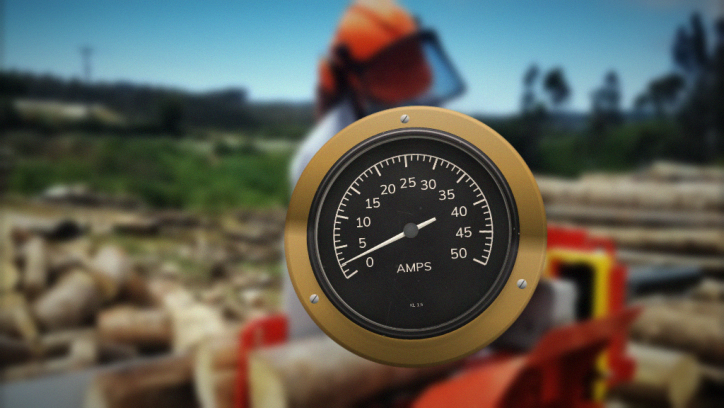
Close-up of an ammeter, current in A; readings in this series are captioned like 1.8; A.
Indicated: 2; A
